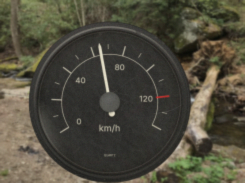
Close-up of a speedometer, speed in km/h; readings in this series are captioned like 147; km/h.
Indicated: 65; km/h
